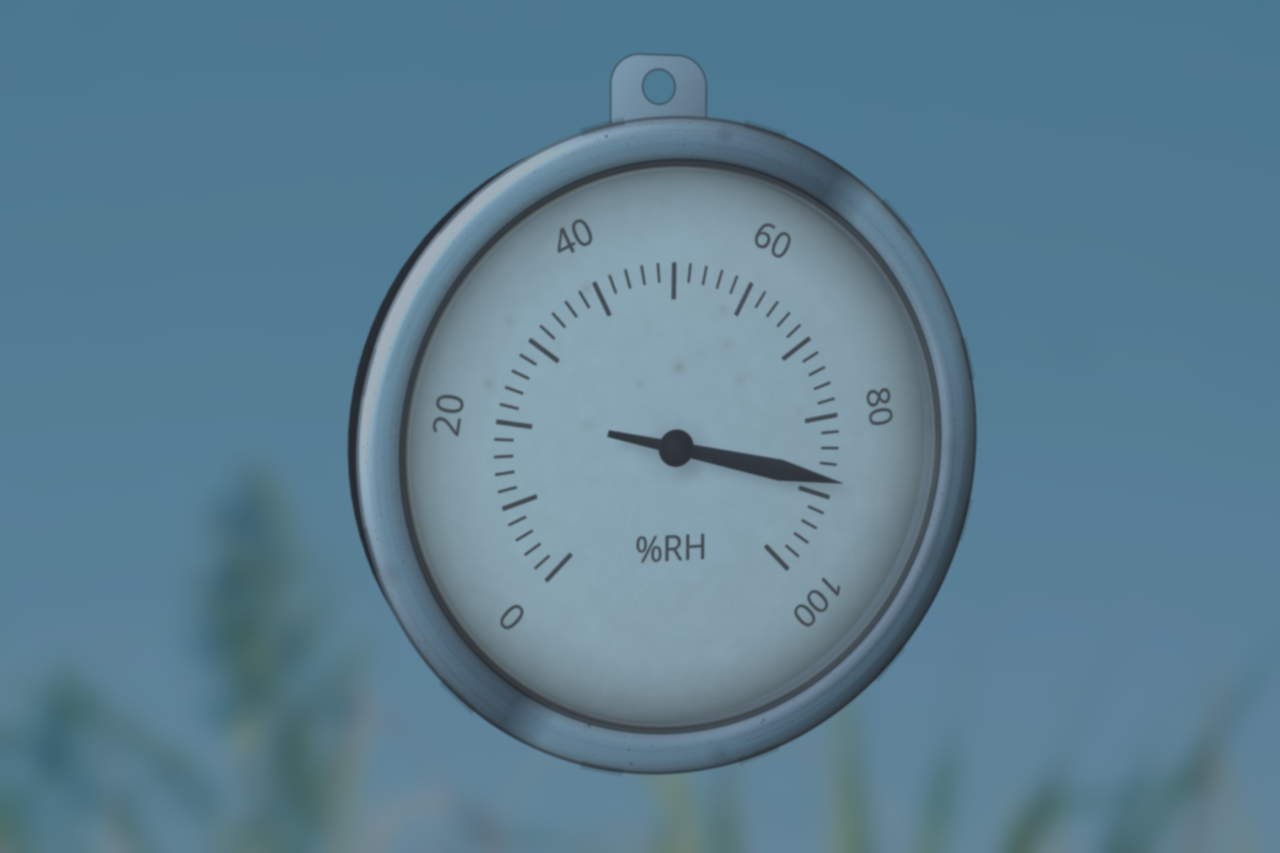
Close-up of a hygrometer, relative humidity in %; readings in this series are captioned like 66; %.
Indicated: 88; %
